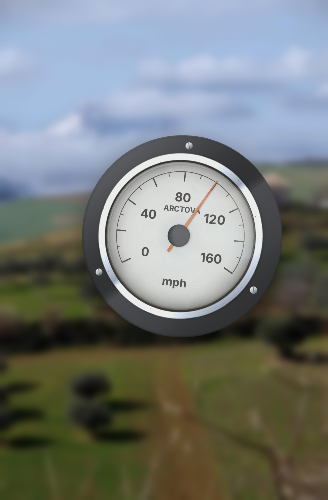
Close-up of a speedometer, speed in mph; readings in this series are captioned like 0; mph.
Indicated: 100; mph
